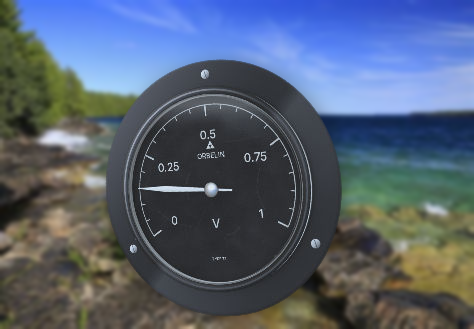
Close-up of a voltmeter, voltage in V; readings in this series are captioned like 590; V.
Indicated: 0.15; V
